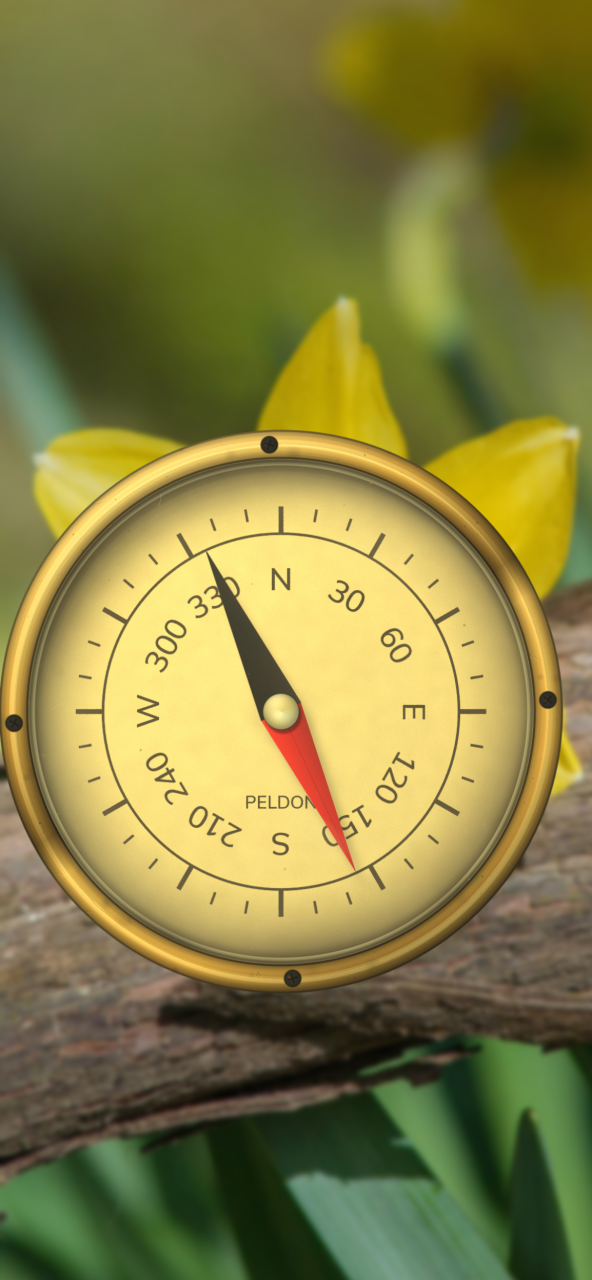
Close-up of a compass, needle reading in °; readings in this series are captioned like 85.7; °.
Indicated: 155; °
